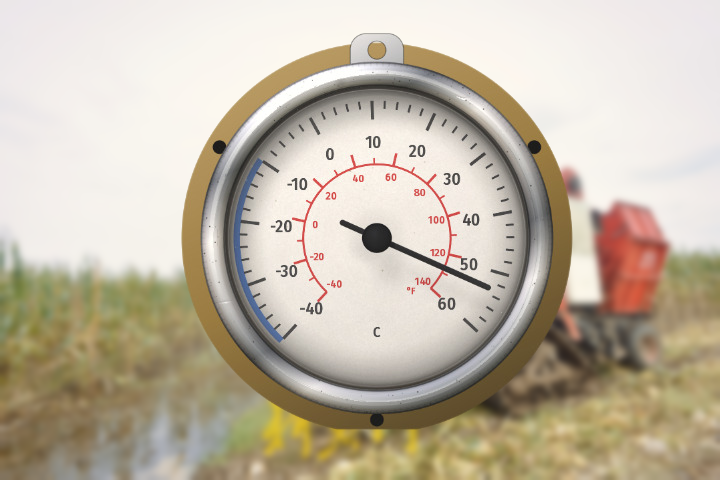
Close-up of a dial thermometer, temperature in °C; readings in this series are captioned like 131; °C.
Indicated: 53; °C
